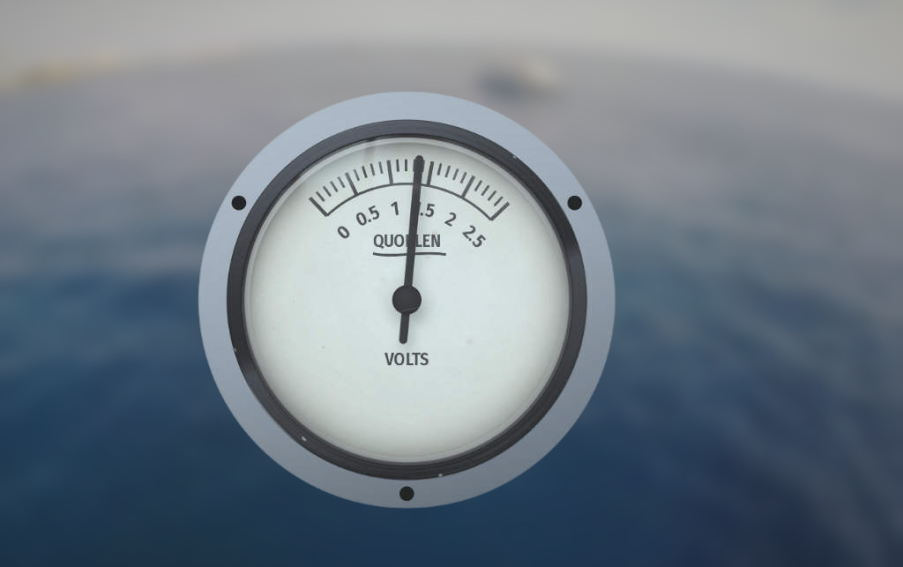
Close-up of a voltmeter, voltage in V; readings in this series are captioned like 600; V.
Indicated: 1.35; V
